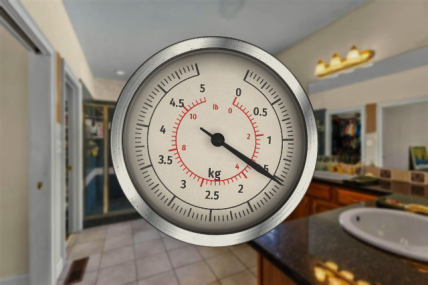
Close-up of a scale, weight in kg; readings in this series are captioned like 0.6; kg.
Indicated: 1.55; kg
